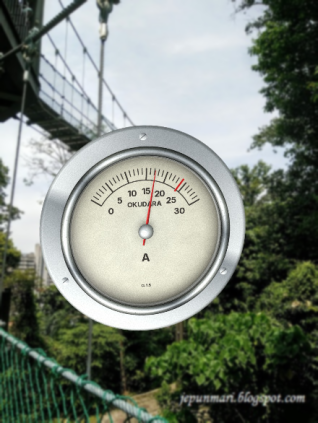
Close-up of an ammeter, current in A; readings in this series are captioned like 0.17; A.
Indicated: 17; A
